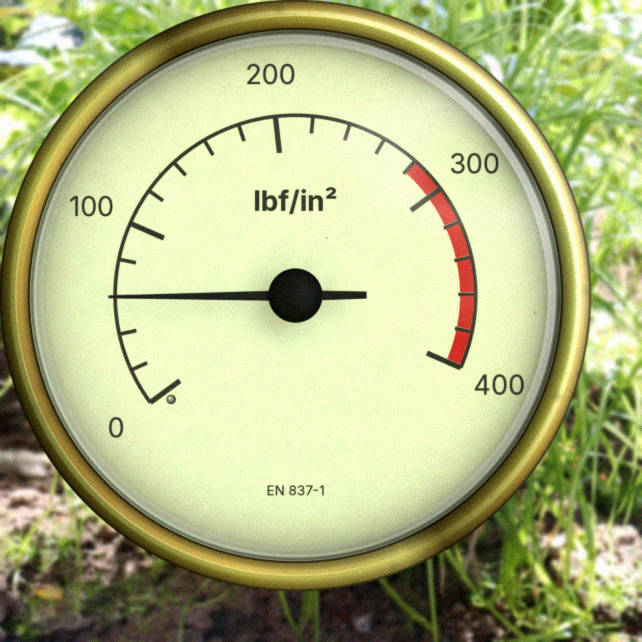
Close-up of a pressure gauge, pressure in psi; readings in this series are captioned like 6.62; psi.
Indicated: 60; psi
